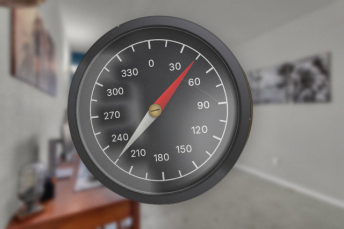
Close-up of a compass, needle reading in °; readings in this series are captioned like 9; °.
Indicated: 45; °
